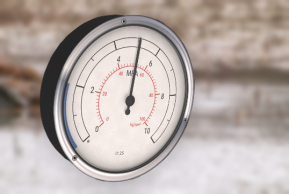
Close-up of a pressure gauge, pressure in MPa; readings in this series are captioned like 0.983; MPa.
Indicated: 5; MPa
